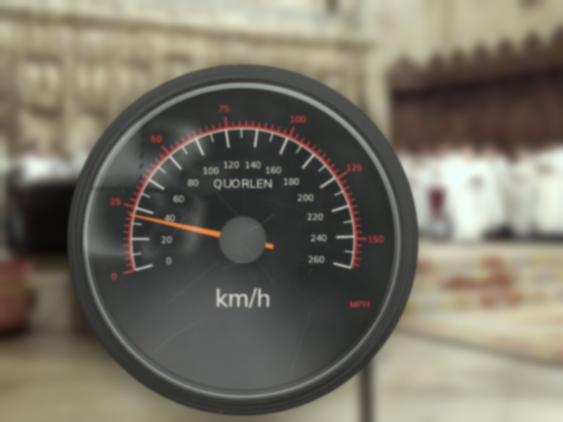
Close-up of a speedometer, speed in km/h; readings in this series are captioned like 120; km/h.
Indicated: 35; km/h
